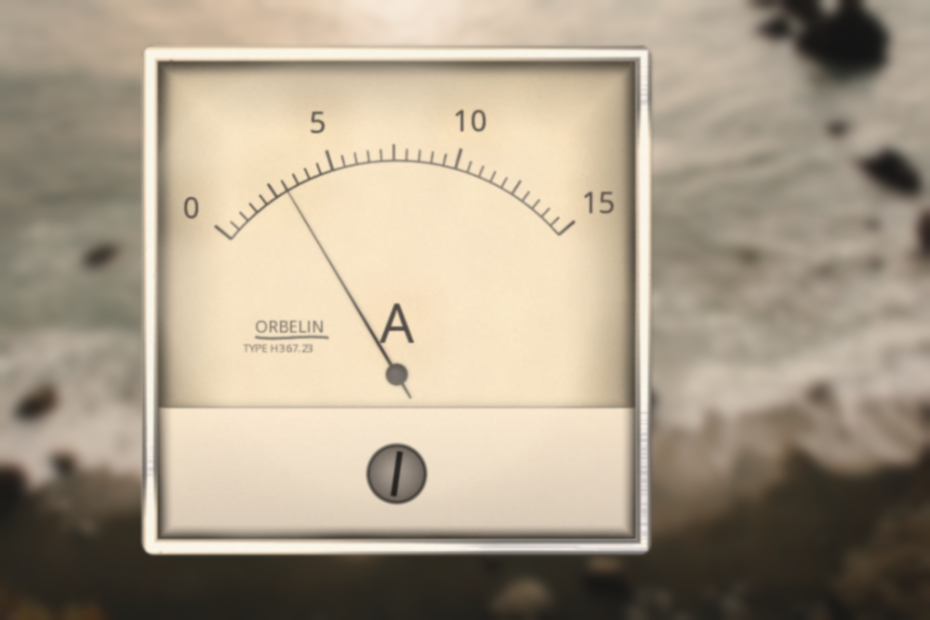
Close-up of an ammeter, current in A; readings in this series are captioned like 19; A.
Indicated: 3; A
